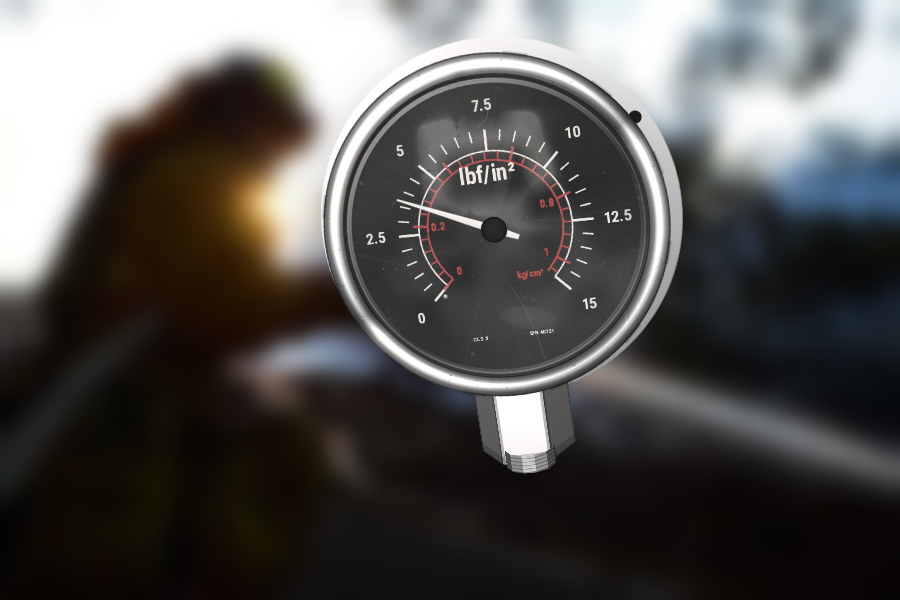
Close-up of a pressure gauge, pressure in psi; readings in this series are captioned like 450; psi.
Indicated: 3.75; psi
